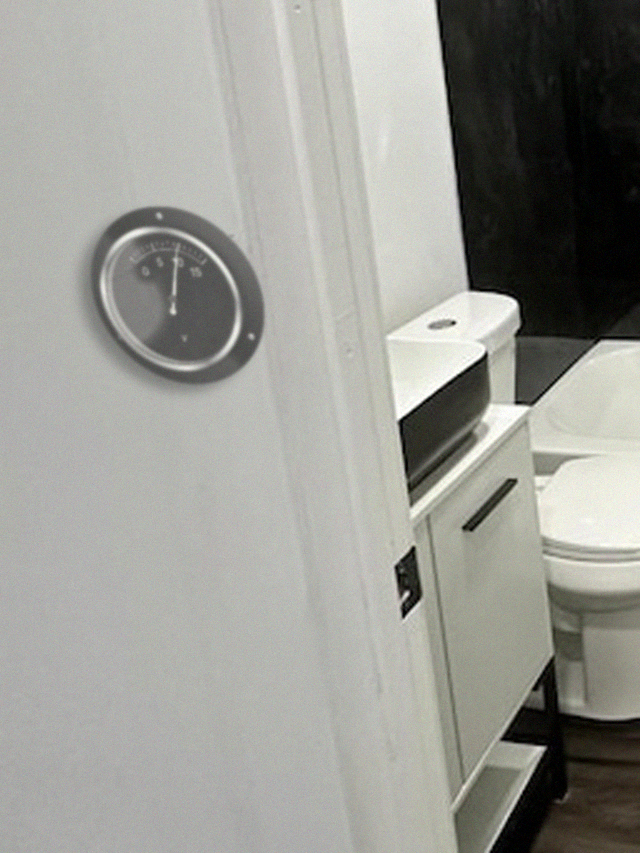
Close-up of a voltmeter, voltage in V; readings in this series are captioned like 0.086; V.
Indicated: 10; V
